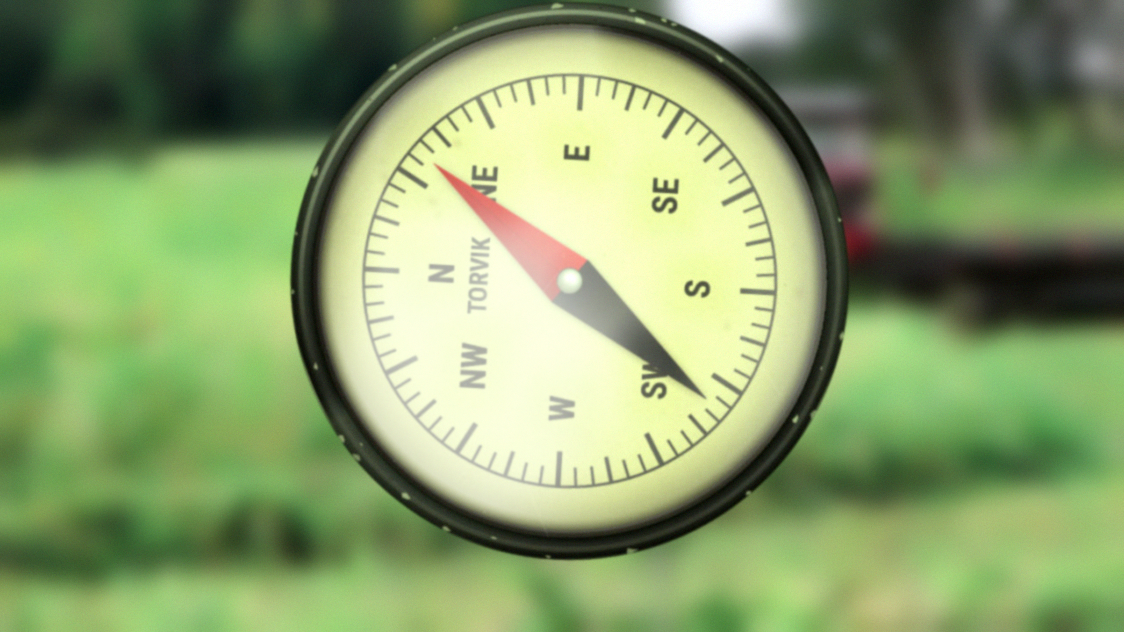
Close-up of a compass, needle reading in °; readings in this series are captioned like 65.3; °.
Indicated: 37.5; °
